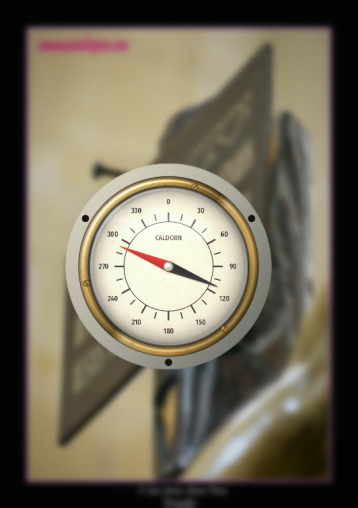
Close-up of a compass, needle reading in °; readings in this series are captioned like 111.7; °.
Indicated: 292.5; °
